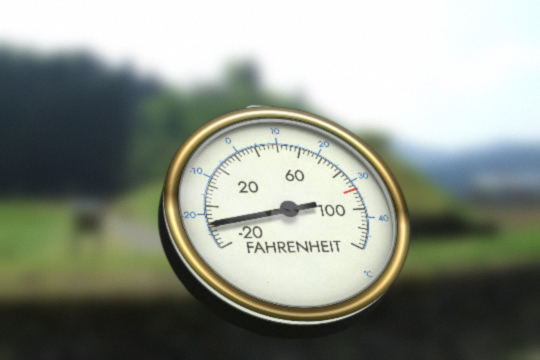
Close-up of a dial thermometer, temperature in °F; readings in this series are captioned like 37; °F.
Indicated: -10; °F
